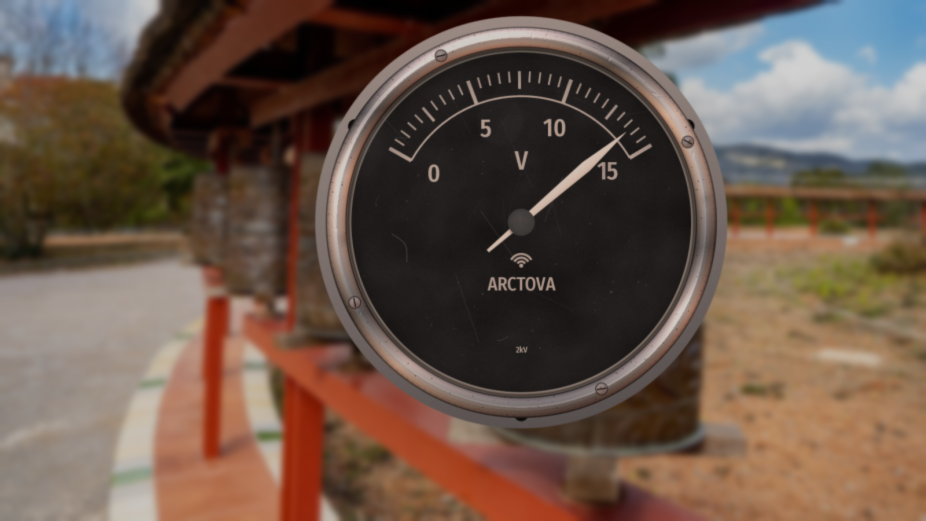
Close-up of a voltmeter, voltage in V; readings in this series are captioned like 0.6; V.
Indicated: 13.75; V
